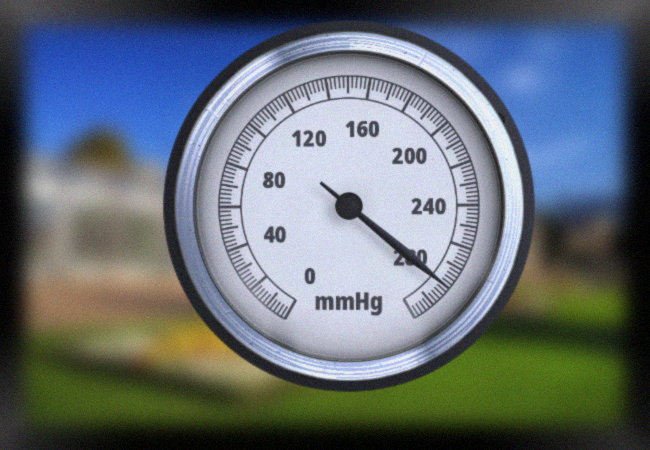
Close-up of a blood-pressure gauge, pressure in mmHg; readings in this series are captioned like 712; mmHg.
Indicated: 280; mmHg
